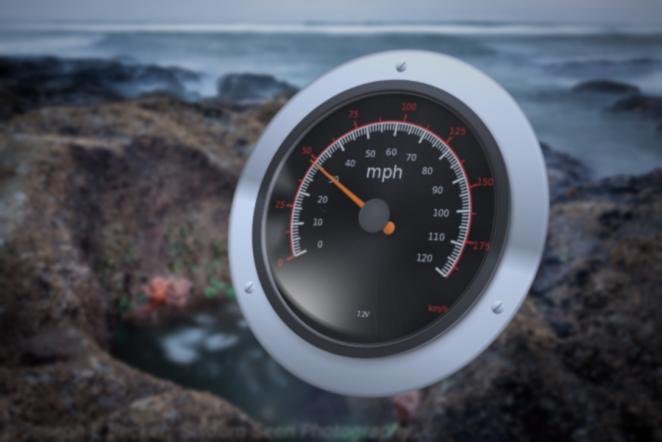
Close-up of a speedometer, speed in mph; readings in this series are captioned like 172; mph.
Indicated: 30; mph
